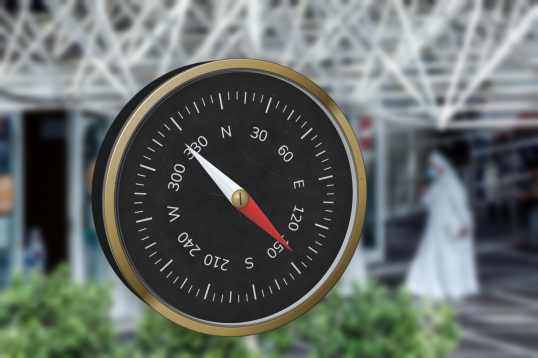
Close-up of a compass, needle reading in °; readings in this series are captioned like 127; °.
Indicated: 145; °
